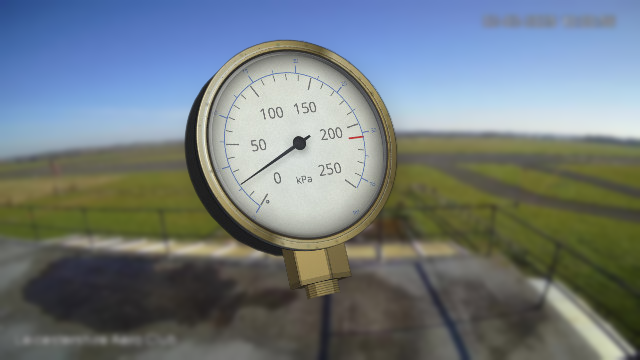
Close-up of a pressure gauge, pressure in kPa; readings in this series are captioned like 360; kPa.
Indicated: 20; kPa
